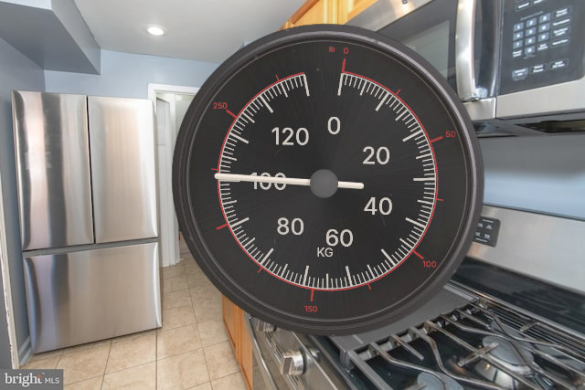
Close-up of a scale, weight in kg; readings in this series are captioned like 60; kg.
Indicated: 101; kg
